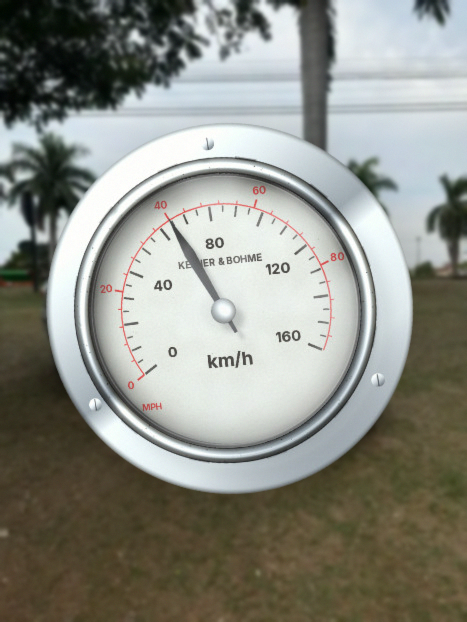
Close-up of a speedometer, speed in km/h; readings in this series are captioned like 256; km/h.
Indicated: 65; km/h
